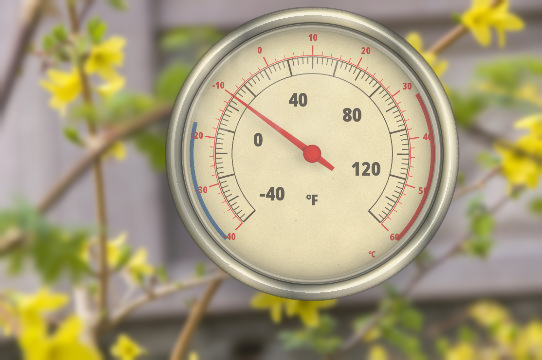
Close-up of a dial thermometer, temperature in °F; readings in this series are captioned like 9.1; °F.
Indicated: 14; °F
